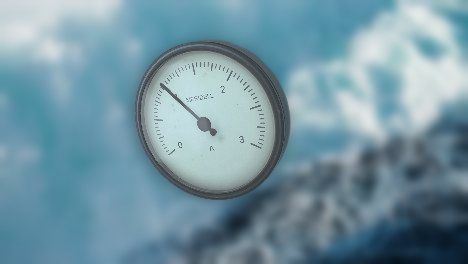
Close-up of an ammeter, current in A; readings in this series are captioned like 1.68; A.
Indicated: 1; A
